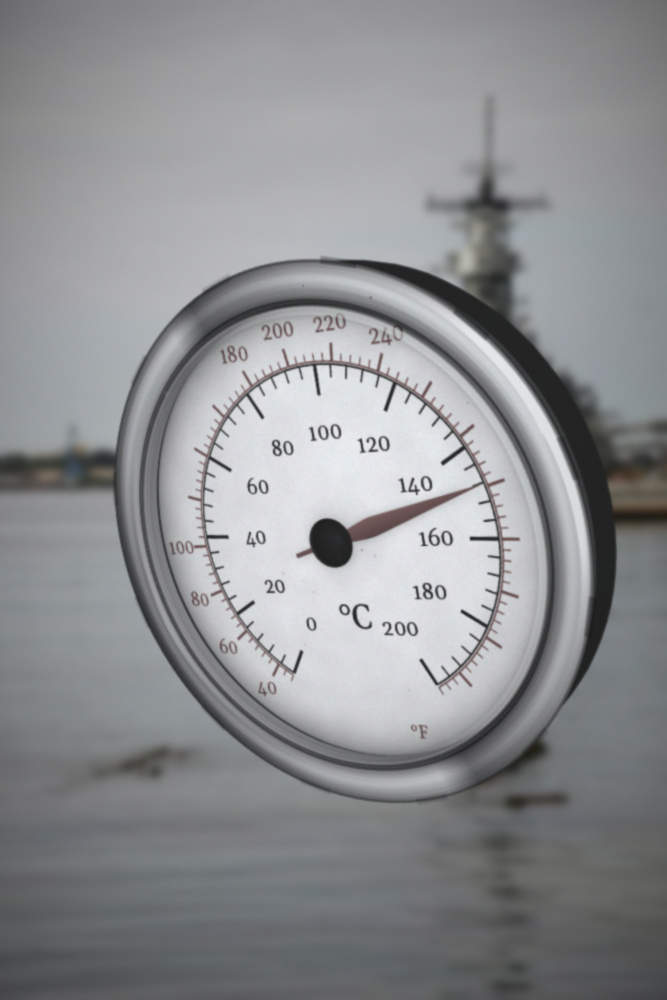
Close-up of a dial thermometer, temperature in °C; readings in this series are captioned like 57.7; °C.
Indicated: 148; °C
